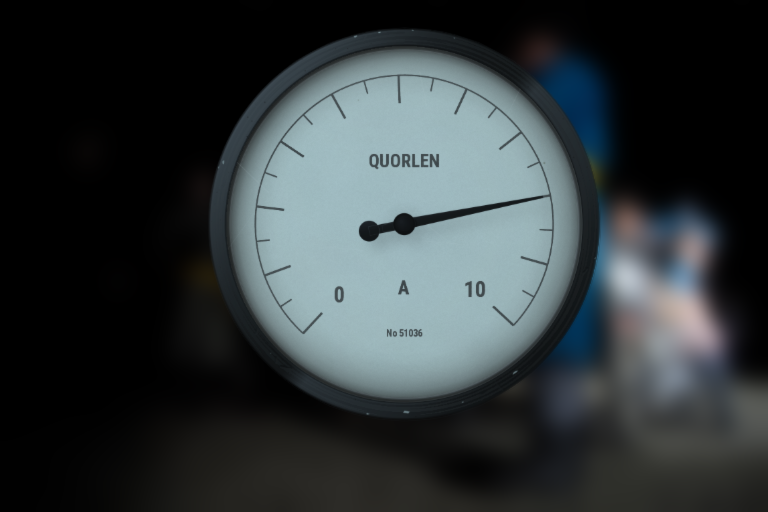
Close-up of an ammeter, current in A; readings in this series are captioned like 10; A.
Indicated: 8; A
